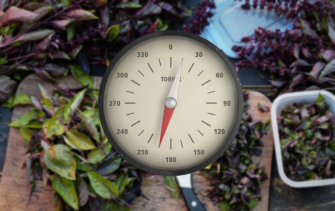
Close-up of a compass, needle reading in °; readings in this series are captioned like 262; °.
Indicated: 195; °
